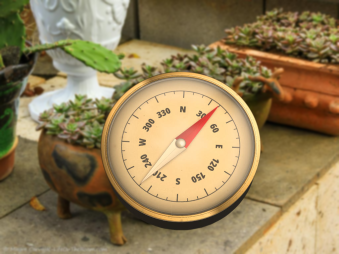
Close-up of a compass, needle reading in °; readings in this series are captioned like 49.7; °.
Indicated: 40; °
